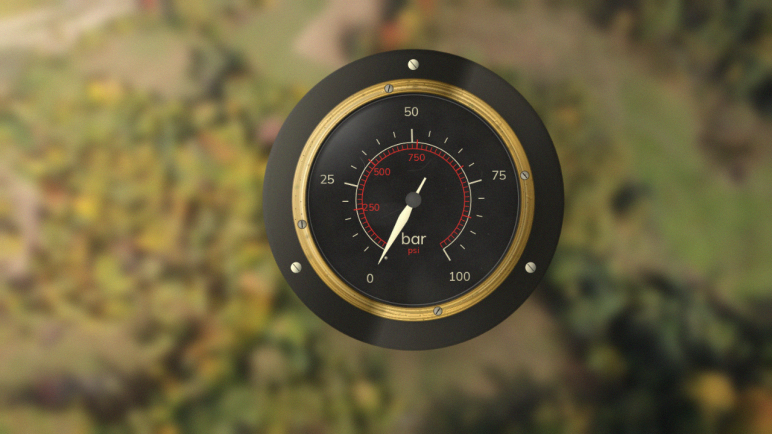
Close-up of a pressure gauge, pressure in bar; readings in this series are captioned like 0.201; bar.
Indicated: 0; bar
